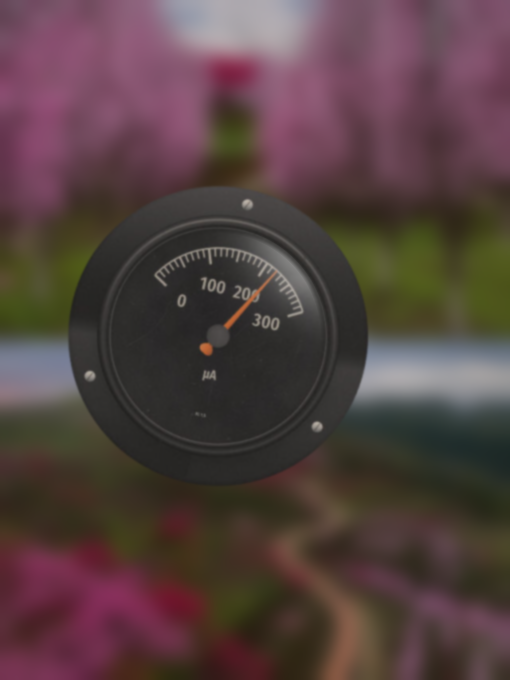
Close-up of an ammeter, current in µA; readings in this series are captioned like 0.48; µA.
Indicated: 220; µA
